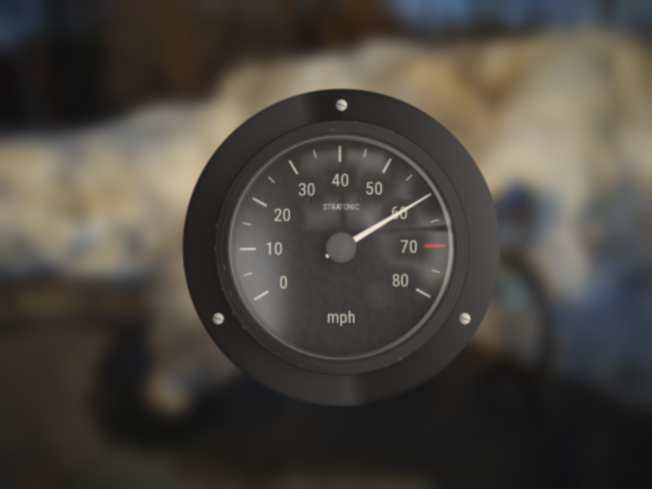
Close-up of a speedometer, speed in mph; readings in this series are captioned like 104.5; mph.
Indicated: 60; mph
